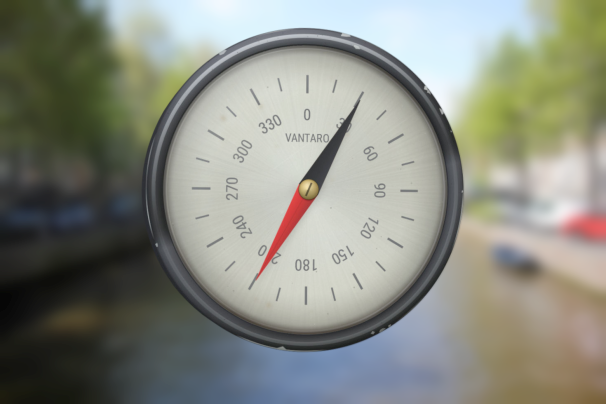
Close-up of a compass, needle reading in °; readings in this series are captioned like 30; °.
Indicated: 210; °
